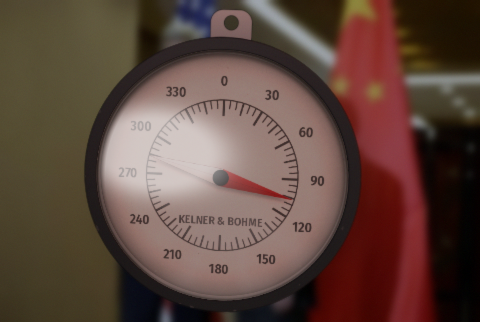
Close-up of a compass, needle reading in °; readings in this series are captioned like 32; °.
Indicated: 105; °
